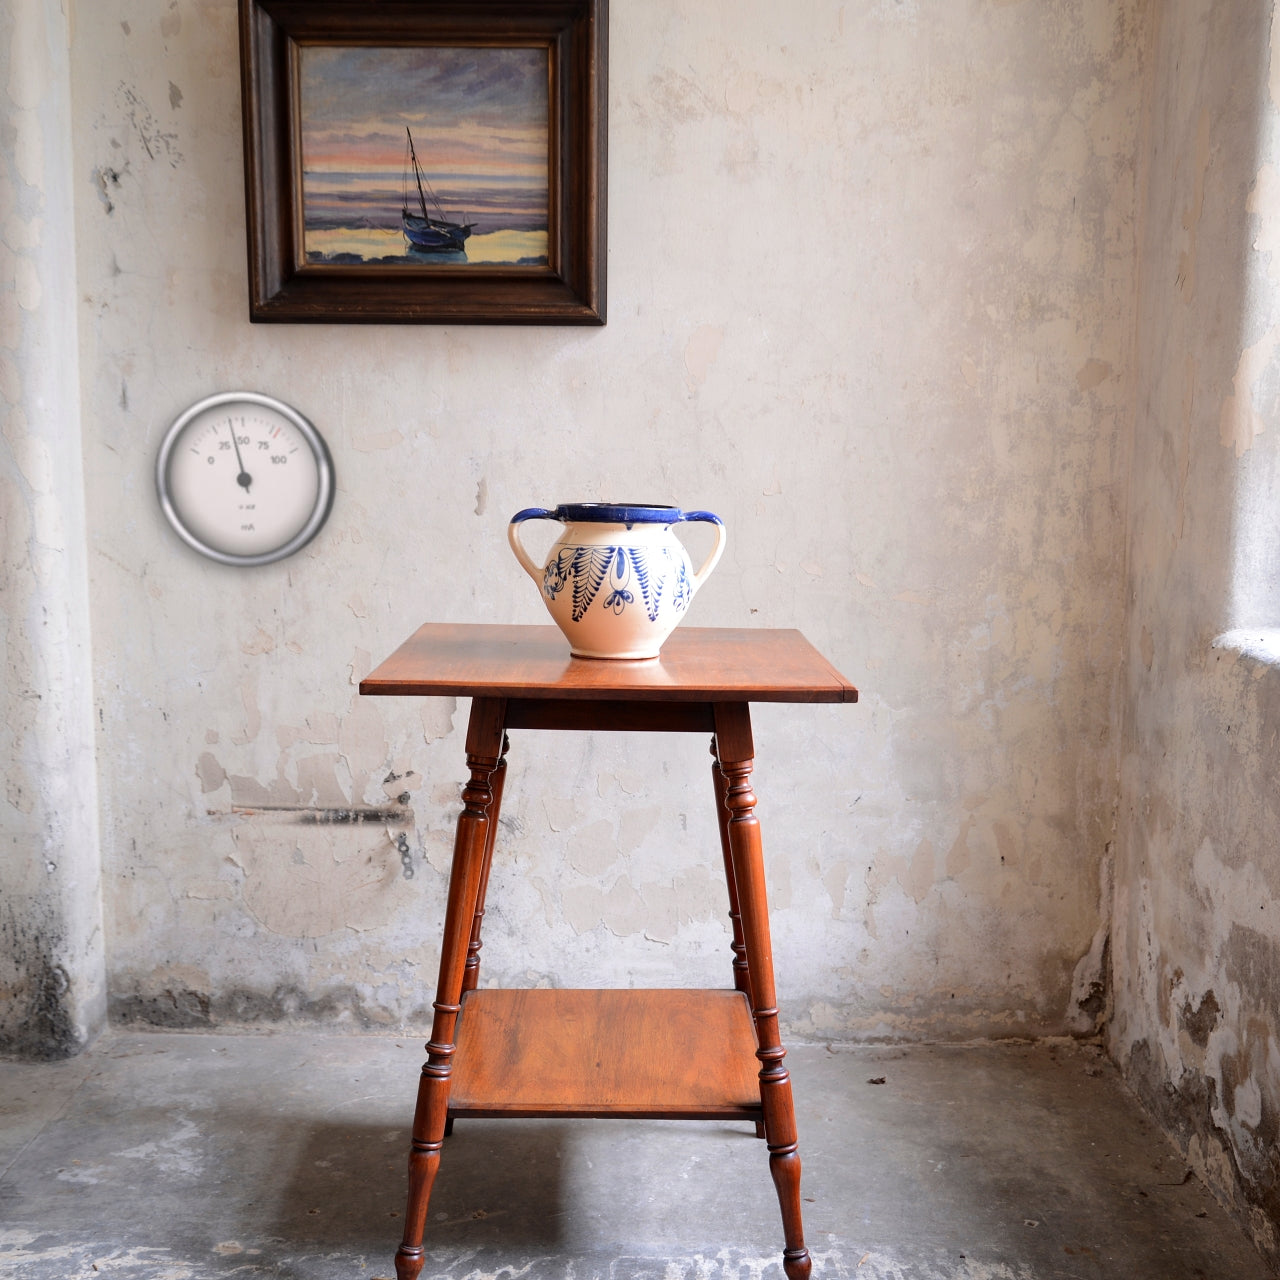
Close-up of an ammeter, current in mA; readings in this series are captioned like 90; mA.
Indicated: 40; mA
